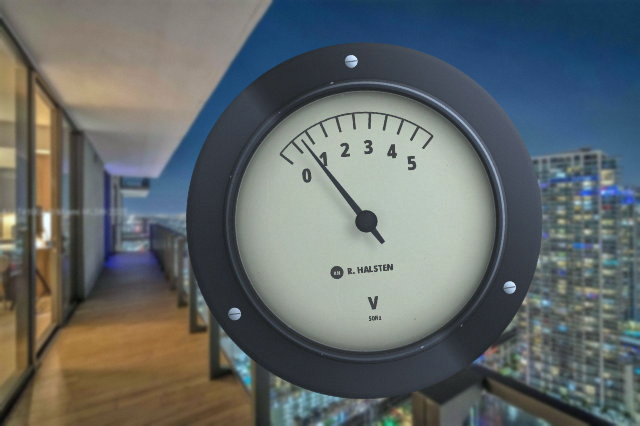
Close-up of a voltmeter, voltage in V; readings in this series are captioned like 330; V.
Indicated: 0.75; V
